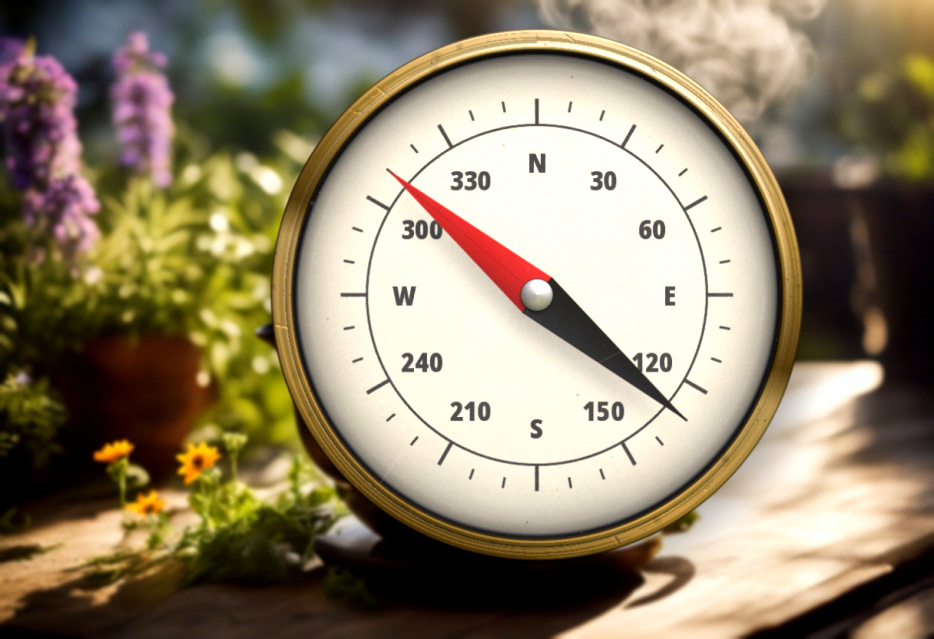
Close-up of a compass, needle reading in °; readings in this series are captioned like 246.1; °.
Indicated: 310; °
